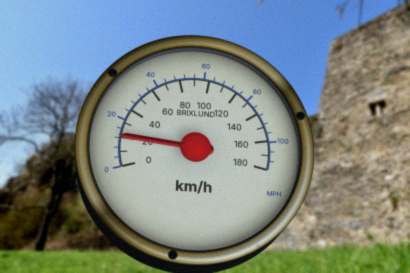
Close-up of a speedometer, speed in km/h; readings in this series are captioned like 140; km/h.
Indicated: 20; km/h
